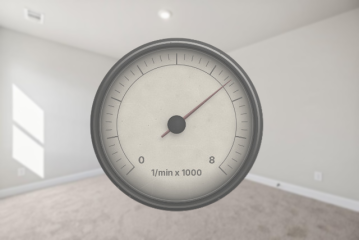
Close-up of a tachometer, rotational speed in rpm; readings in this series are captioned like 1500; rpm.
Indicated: 5500; rpm
